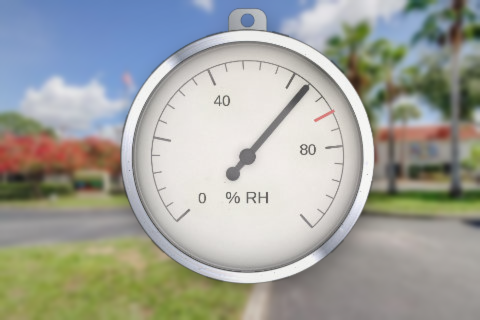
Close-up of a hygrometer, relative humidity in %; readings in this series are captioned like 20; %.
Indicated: 64; %
